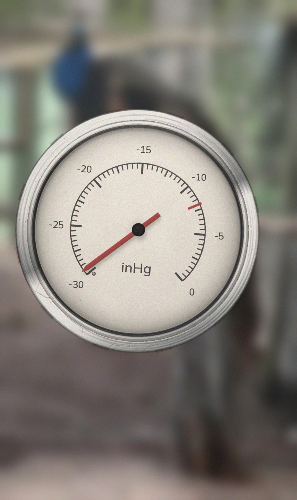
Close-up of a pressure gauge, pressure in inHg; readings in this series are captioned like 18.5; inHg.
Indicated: -29.5; inHg
